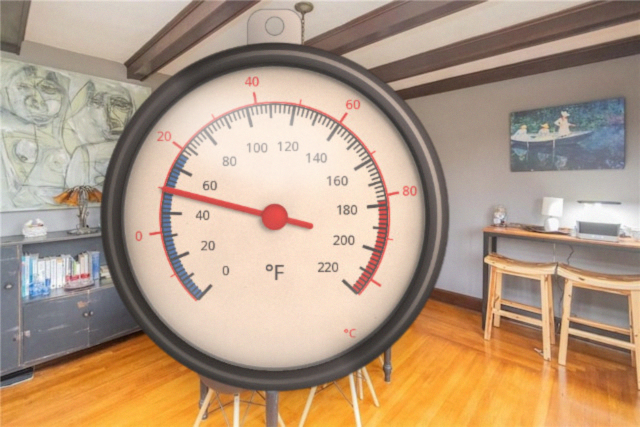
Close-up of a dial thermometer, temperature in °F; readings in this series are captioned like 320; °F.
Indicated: 50; °F
